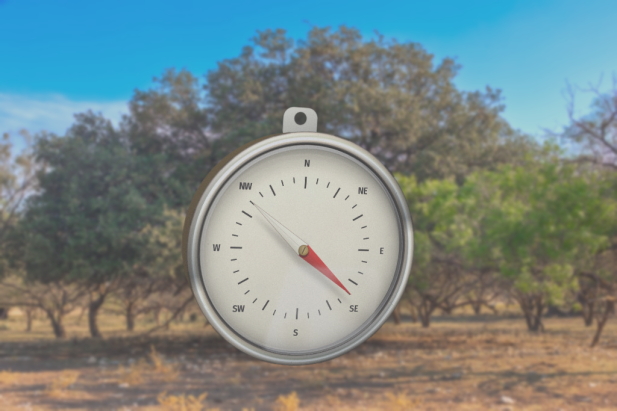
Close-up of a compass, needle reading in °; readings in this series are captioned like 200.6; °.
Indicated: 130; °
